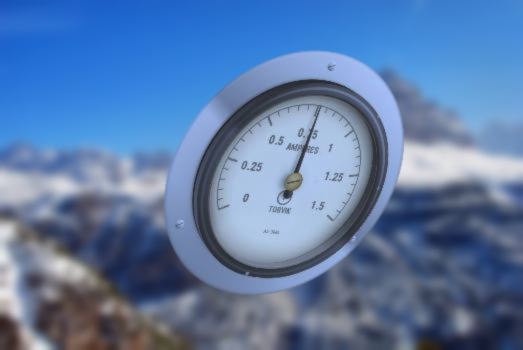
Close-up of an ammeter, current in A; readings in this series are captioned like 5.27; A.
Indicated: 0.75; A
